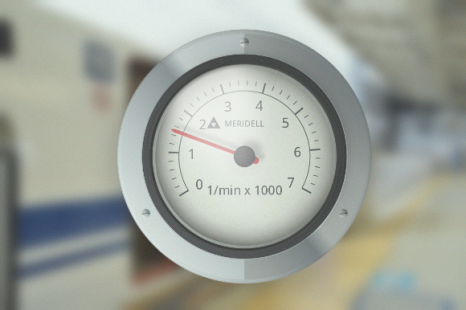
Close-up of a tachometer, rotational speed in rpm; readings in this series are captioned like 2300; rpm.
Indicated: 1500; rpm
